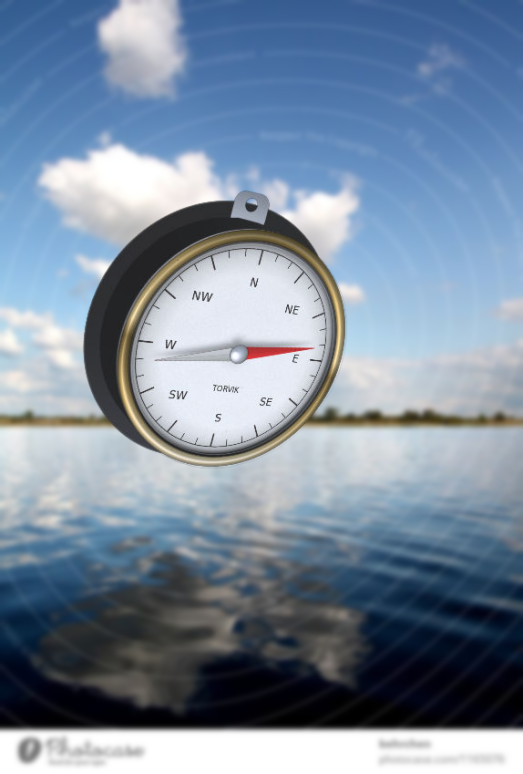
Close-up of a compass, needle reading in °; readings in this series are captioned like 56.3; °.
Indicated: 80; °
